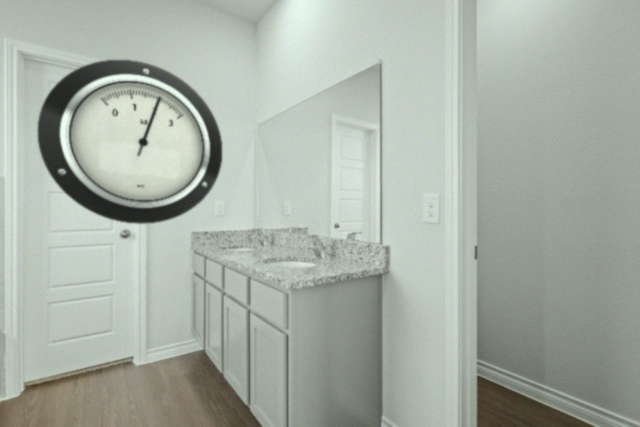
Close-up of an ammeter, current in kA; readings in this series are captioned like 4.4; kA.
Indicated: 2; kA
